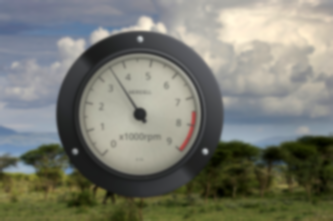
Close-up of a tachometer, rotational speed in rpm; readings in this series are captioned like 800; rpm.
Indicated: 3500; rpm
